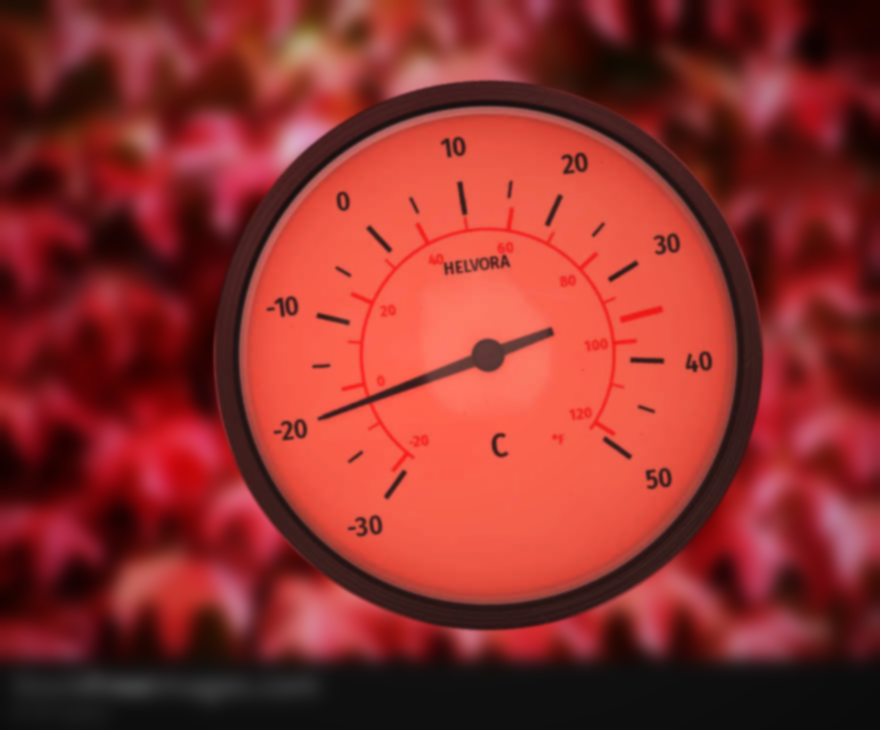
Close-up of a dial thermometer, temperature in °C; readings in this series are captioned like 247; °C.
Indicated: -20; °C
